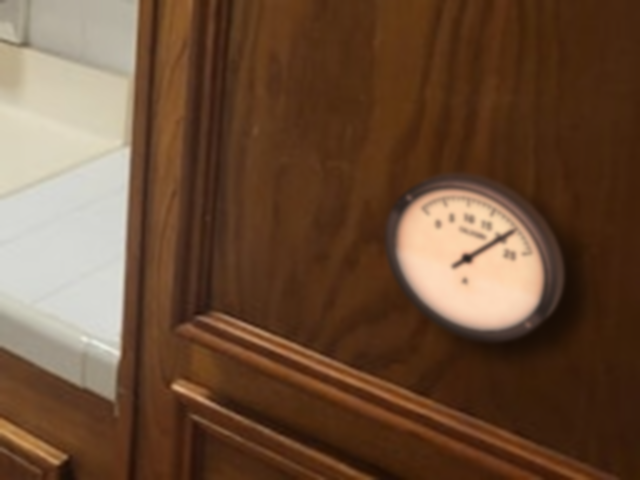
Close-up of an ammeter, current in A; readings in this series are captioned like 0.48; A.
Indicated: 20; A
